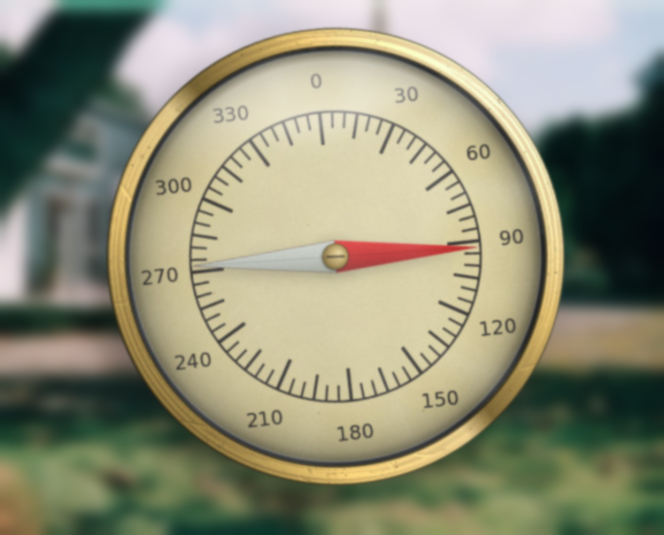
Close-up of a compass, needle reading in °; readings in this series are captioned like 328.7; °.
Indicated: 92.5; °
